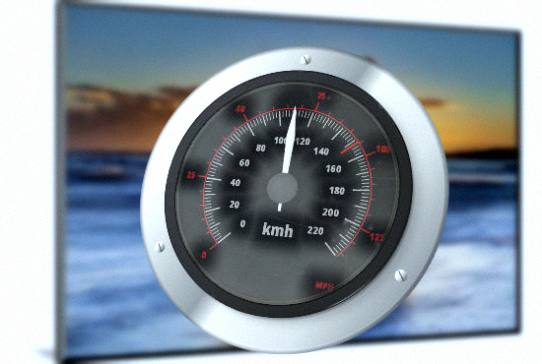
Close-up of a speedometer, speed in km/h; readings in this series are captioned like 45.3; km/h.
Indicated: 110; km/h
